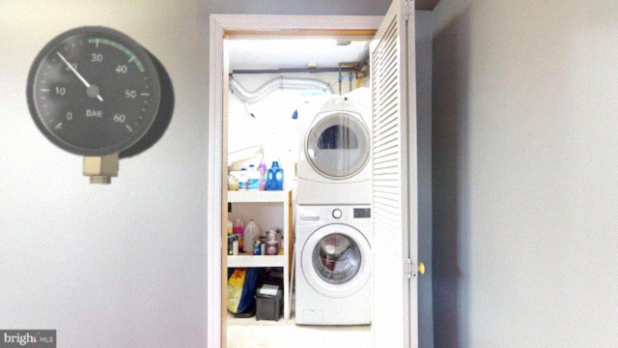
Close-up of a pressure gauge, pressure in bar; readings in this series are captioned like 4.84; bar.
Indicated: 20; bar
